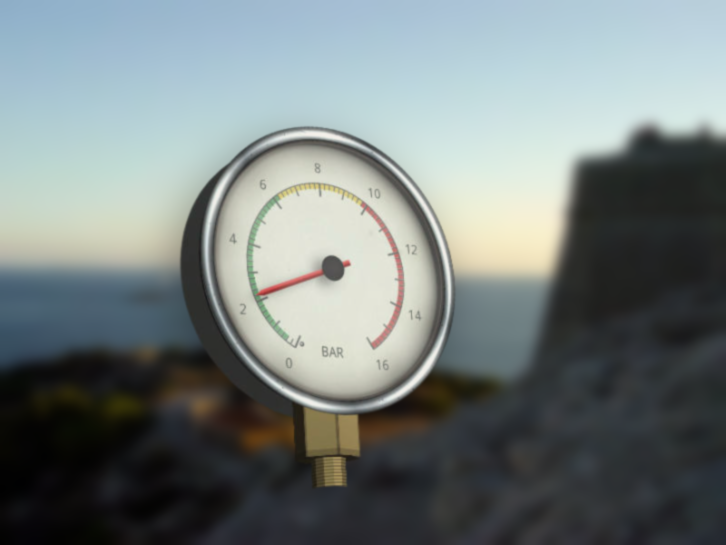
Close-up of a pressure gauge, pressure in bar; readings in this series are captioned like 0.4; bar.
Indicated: 2.2; bar
